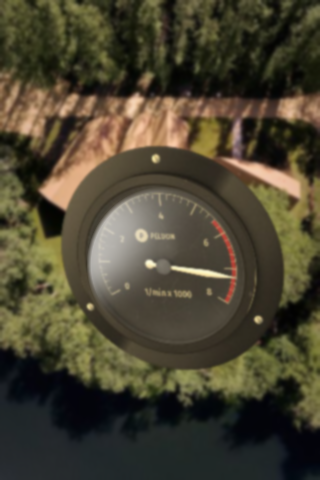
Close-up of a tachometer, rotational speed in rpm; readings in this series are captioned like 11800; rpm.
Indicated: 7200; rpm
